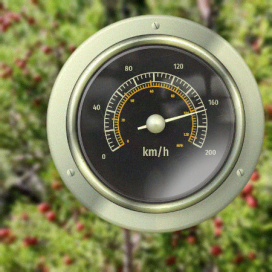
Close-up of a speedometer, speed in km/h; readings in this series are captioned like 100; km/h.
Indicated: 164; km/h
